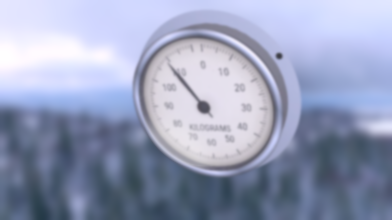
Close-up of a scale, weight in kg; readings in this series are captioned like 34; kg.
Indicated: 110; kg
